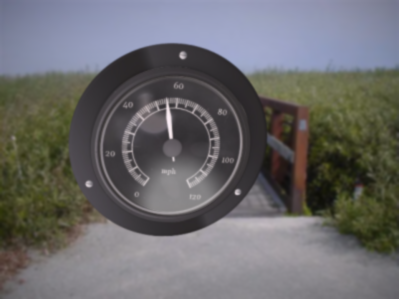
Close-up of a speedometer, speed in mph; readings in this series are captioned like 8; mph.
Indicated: 55; mph
